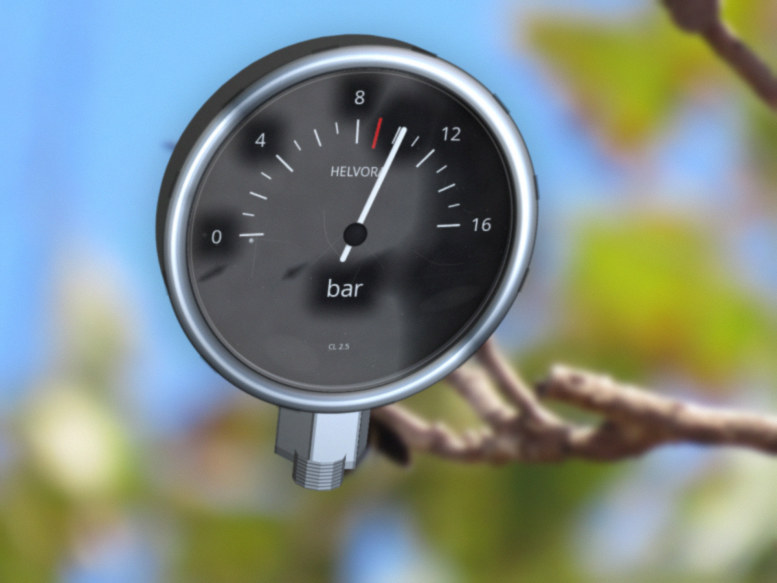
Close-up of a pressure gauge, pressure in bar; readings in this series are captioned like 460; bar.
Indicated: 10; bar
